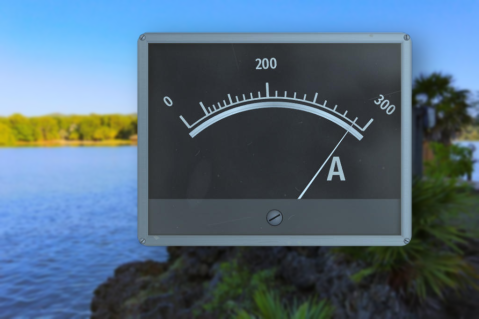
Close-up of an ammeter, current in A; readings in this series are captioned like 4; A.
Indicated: 290; A
